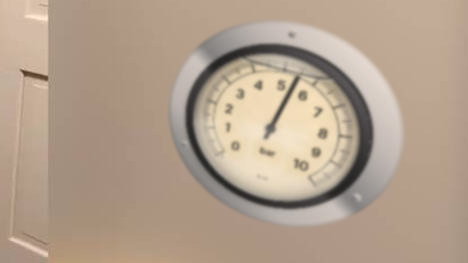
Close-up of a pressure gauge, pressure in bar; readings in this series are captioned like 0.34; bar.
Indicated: 5.5; bar
